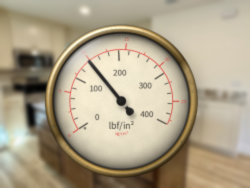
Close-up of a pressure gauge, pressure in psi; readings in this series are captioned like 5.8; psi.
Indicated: 140; psi
